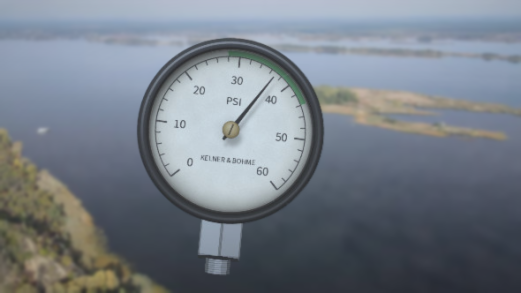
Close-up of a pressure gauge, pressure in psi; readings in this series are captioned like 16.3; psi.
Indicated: 37; psi
